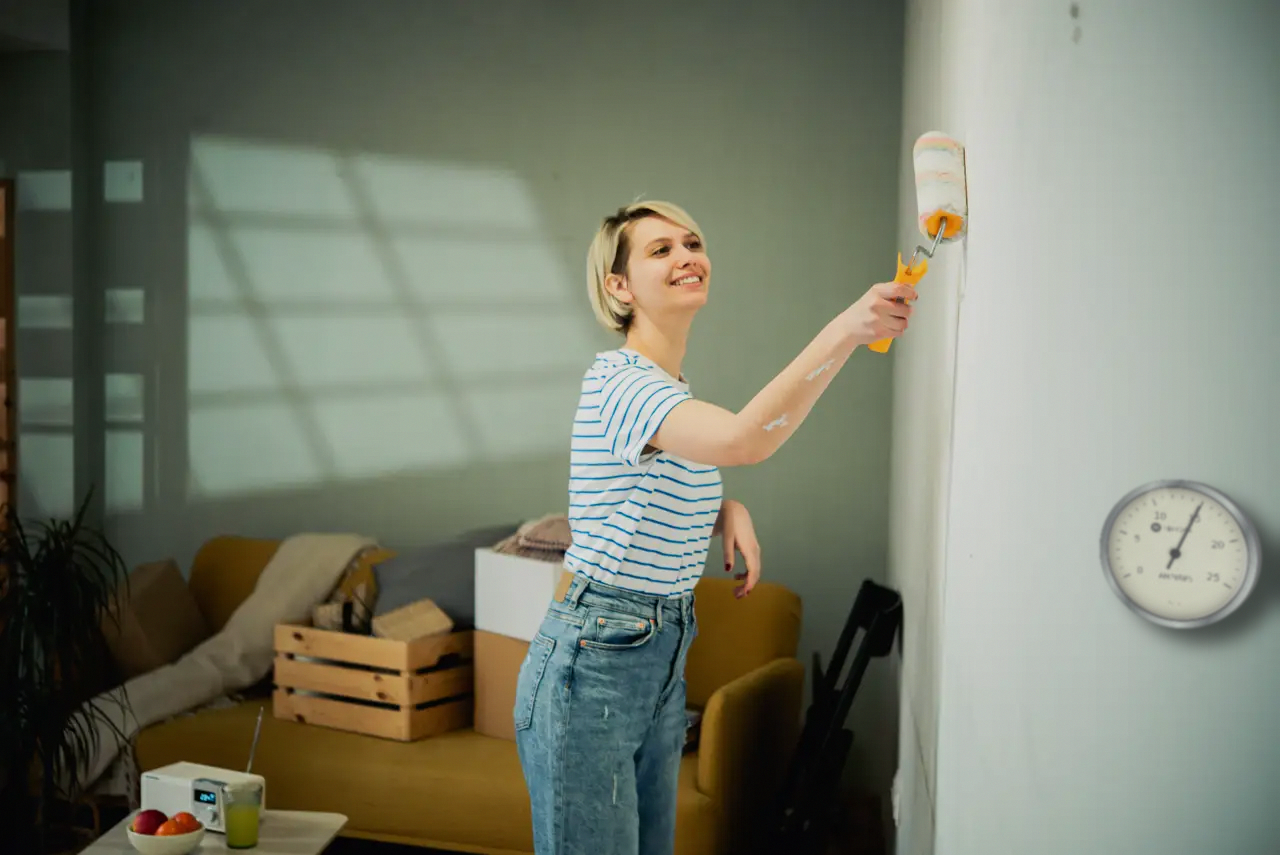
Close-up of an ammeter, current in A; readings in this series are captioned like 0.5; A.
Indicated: 15; A
